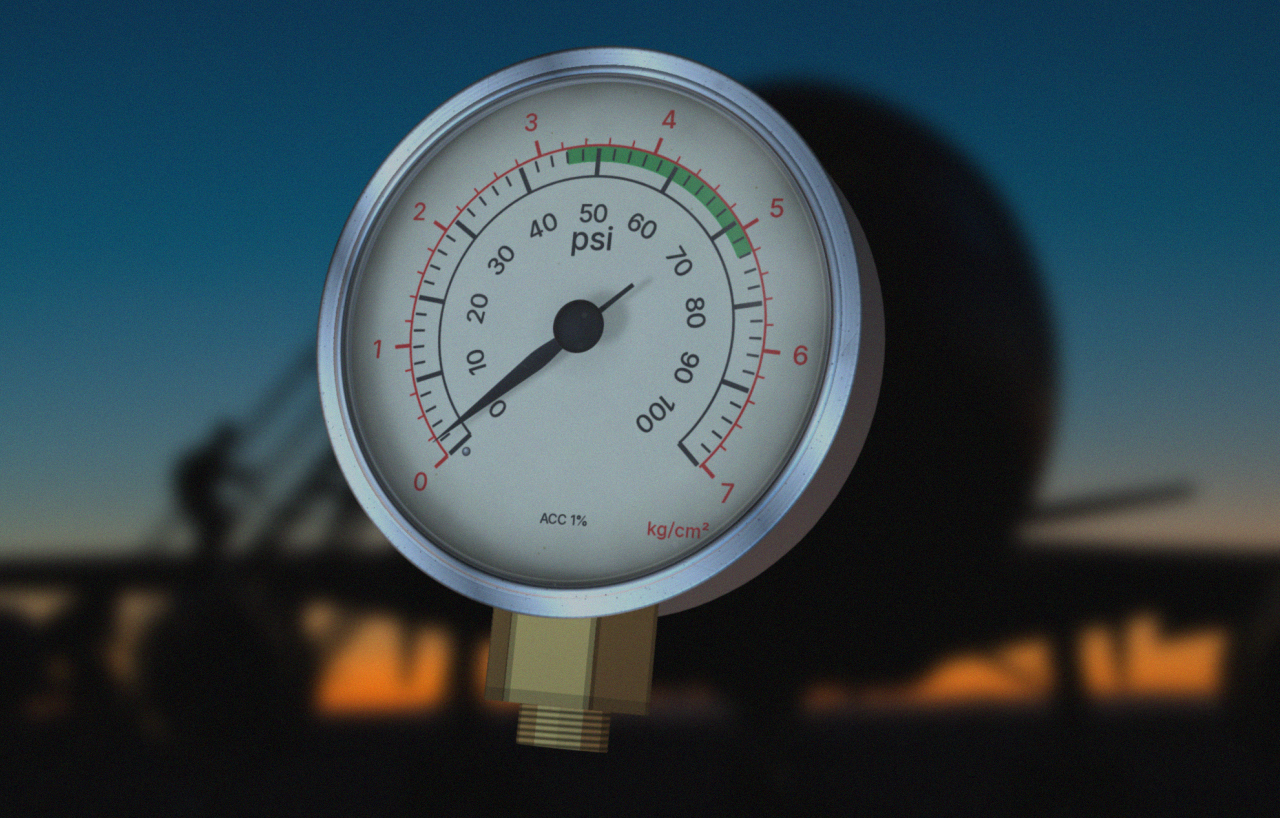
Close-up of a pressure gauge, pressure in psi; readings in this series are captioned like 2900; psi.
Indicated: 2; psi
